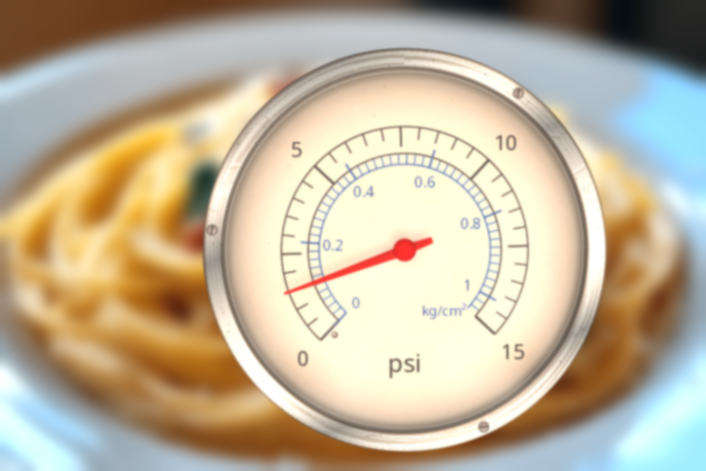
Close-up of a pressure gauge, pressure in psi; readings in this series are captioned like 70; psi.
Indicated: 1.5; psi
